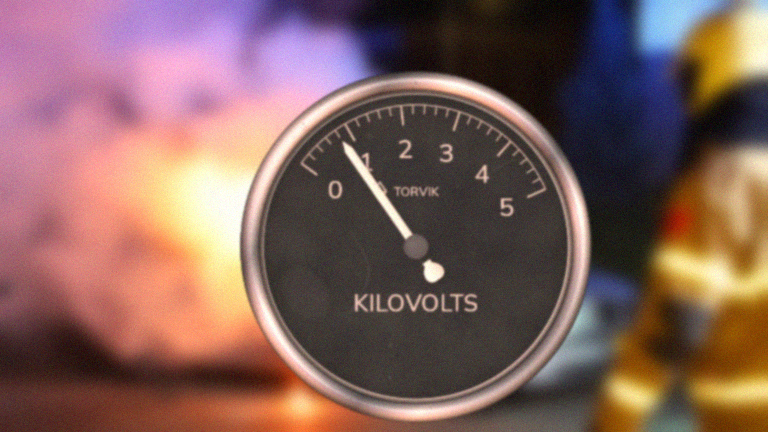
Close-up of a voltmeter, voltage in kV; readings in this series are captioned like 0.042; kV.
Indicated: 0.8; kV
